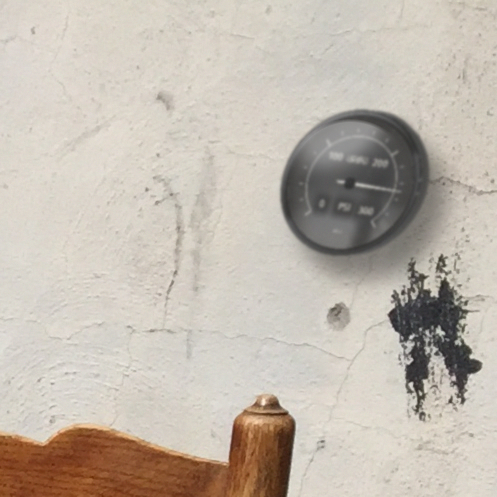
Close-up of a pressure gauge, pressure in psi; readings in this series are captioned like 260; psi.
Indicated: 250; psi
